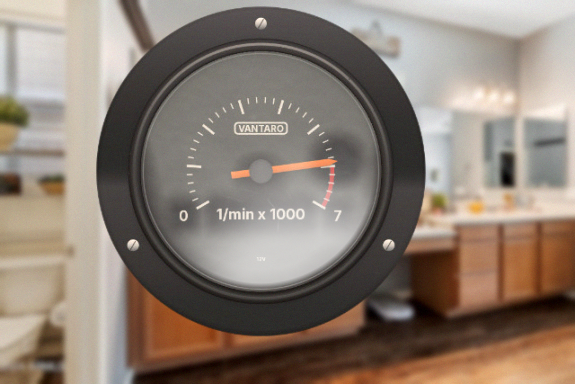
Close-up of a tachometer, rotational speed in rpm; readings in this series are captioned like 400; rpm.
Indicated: 5900; rpm
